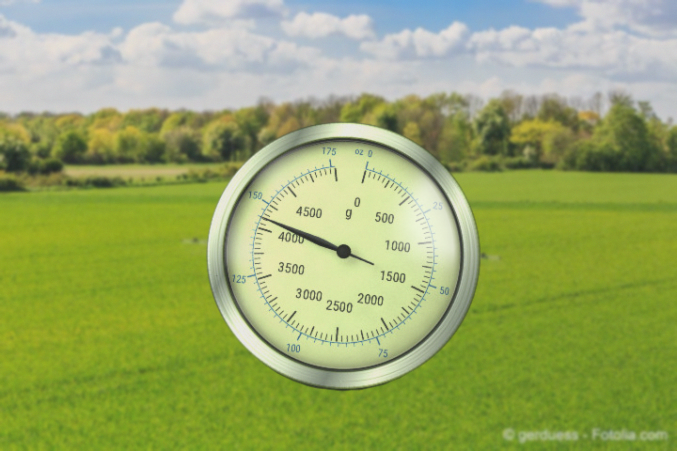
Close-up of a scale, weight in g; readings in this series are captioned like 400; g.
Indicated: 4100; g
